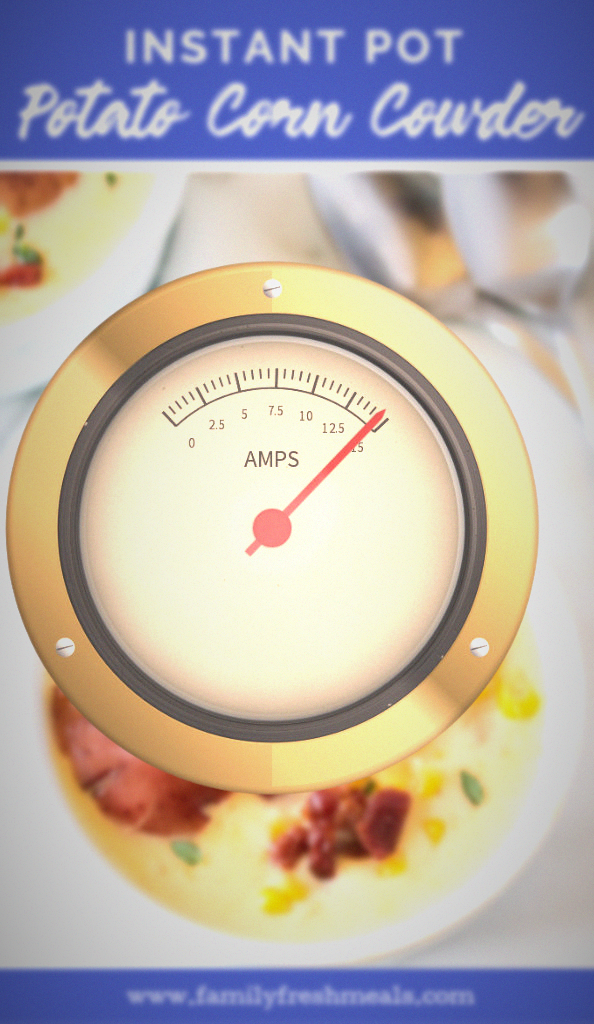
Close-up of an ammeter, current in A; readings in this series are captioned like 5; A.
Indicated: 14.5; A
